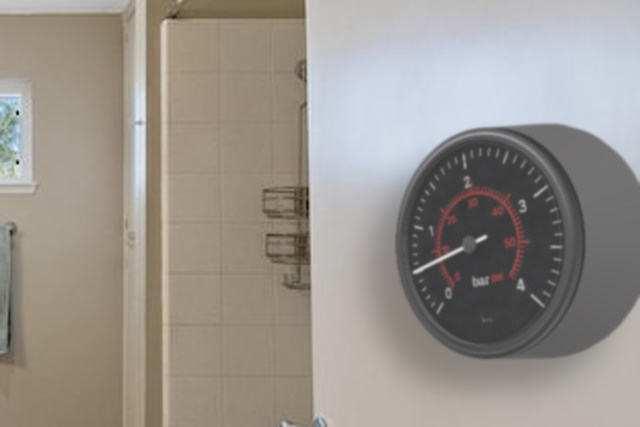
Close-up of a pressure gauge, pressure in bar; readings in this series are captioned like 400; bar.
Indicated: 0.5; bar
